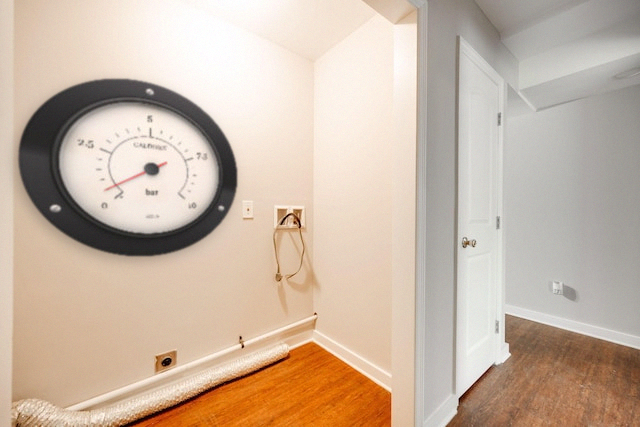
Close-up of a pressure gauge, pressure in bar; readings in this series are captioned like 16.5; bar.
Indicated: 0.5; bar
